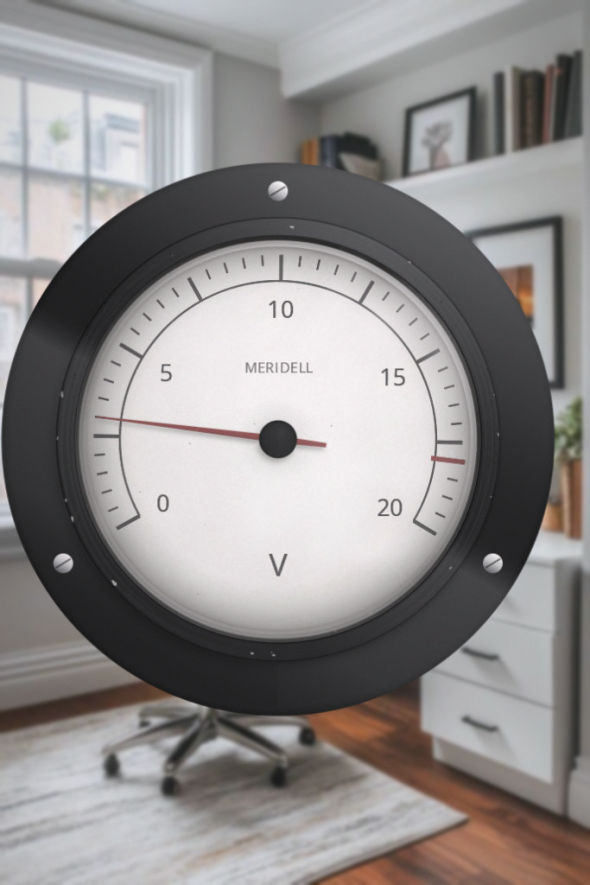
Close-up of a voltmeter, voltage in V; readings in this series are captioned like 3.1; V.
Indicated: 3; V
